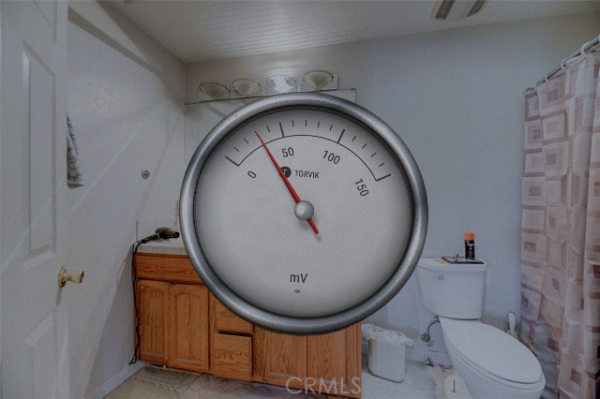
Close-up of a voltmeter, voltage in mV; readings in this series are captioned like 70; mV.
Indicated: 30; mV
